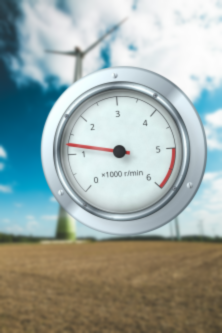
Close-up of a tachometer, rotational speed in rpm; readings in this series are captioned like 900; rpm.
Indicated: 1250; rpm
